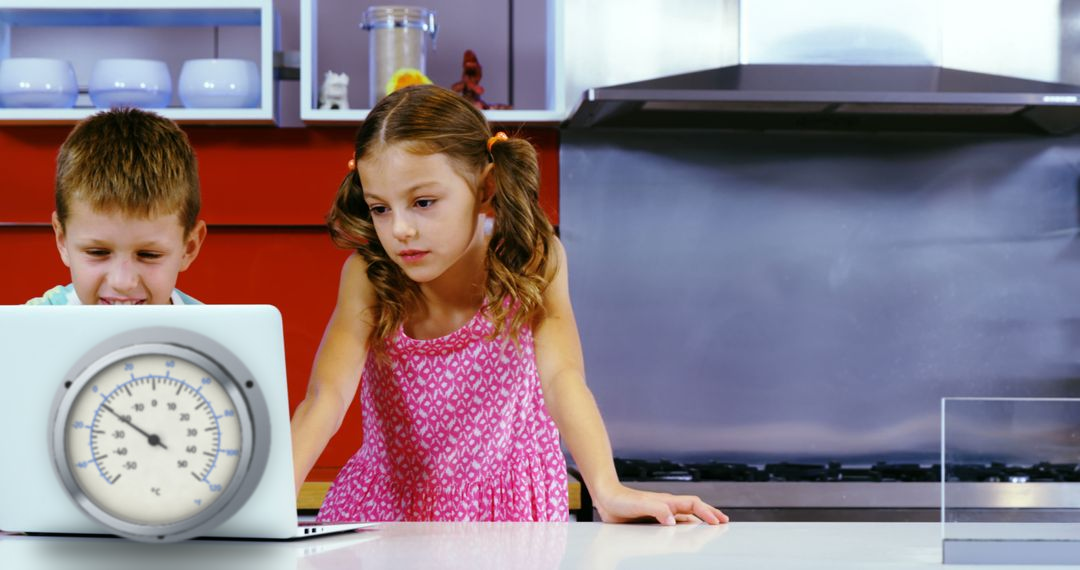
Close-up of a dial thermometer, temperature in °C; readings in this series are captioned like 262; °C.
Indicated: -20; °C
